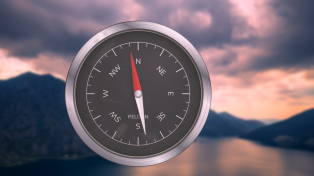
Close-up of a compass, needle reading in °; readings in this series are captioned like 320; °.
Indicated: 350; °
